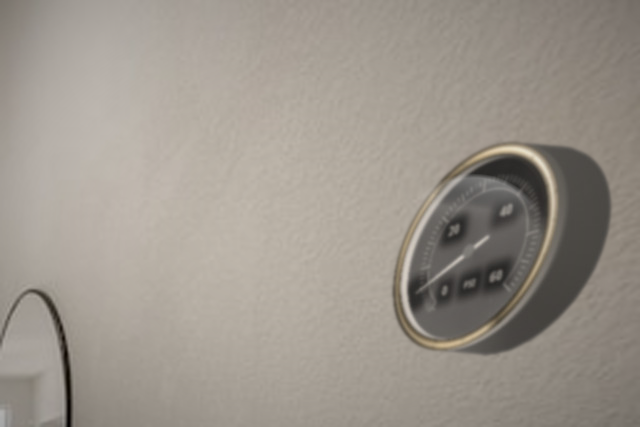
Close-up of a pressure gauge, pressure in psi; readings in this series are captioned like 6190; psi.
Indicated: 5; psi
